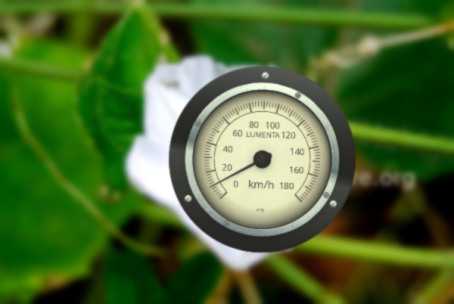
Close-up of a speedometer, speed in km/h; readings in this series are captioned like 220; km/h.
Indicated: 10; km/h
